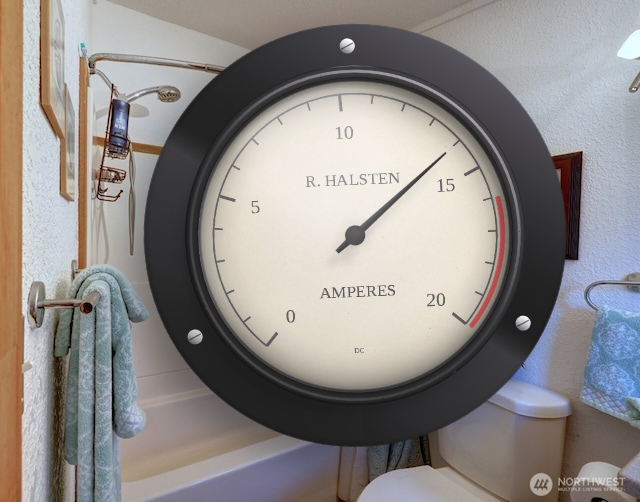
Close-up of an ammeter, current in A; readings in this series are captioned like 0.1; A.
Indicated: 14; A
